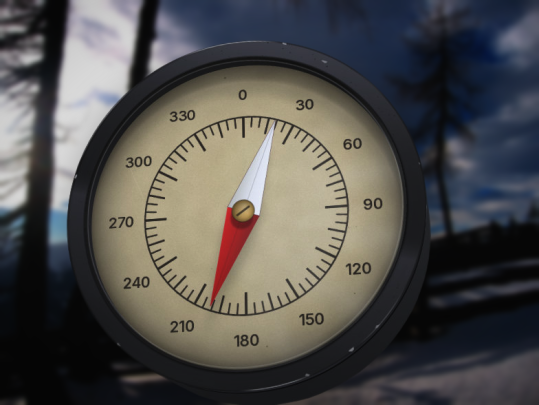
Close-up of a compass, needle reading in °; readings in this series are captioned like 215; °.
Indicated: 200; °
